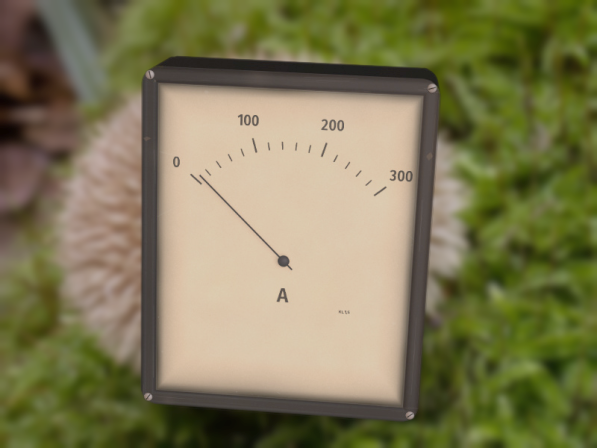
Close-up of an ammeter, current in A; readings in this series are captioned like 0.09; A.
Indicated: 10; A
